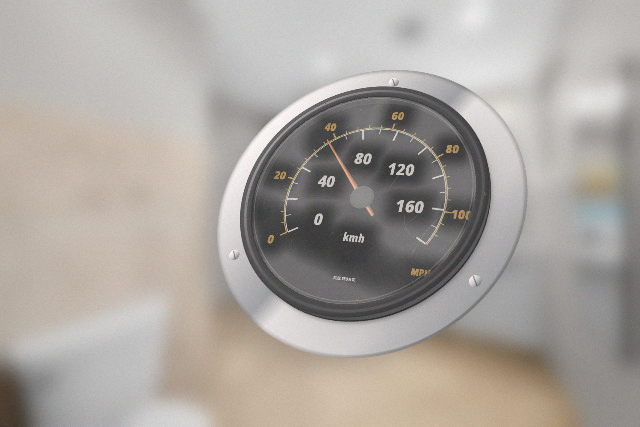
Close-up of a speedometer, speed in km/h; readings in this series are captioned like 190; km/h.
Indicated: 60; km/h
